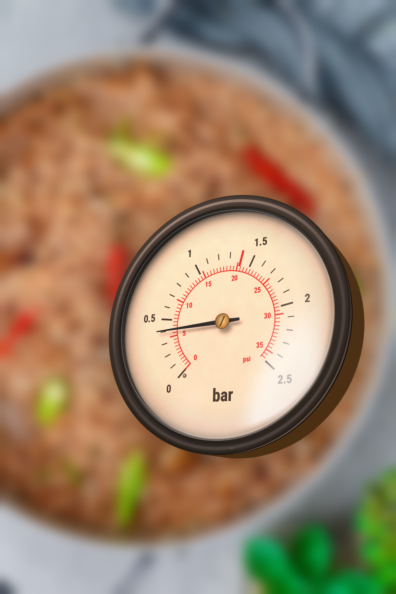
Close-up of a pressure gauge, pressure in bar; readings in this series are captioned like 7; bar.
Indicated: 0.4; bar
